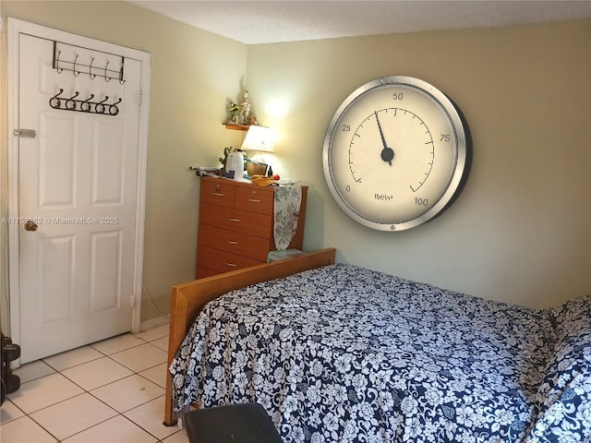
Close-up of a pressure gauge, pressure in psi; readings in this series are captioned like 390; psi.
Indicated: 40; psi
